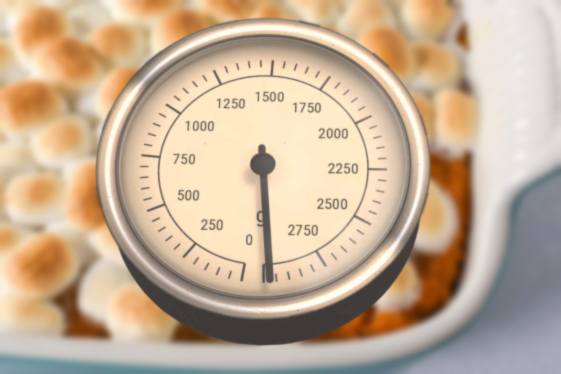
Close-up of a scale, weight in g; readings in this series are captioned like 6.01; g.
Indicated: 2975; g
